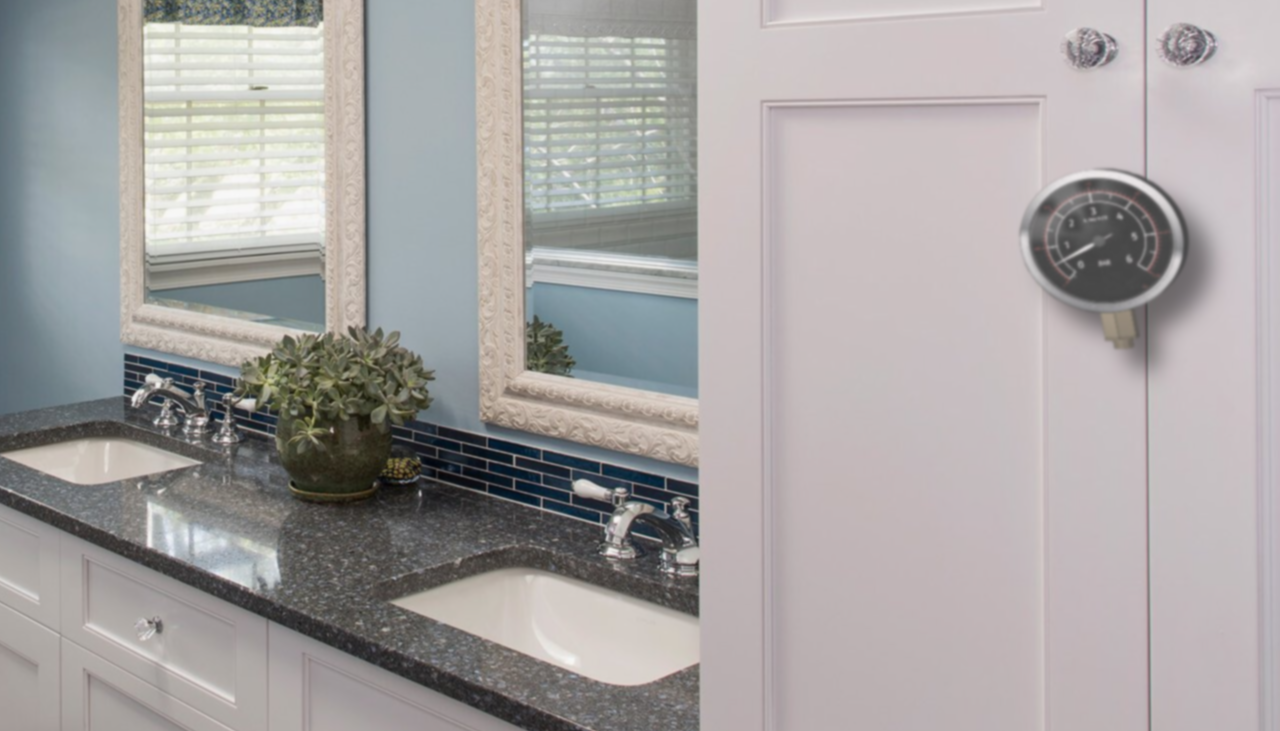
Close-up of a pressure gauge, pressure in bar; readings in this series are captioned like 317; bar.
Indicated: 0.5; bar
